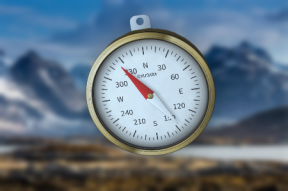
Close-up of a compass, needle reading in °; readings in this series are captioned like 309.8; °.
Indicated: 325; °
